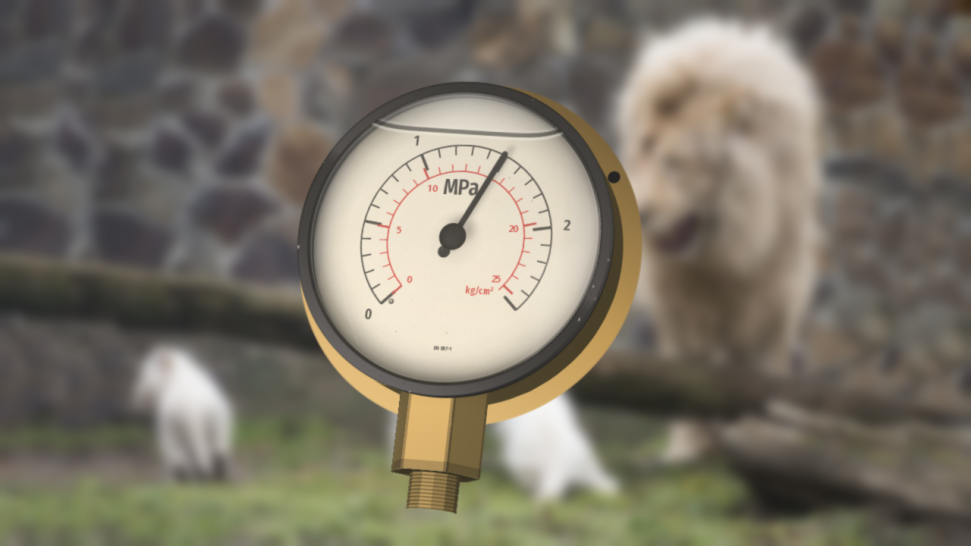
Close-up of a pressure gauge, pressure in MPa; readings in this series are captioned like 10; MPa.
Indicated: 1.5; MPa
